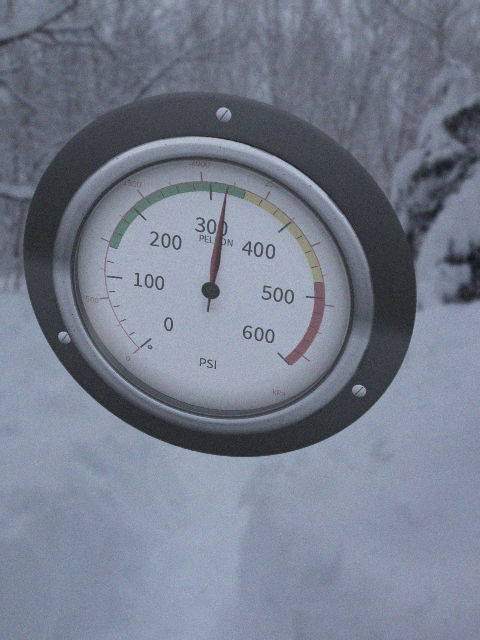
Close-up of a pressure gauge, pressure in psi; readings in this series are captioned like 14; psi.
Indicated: 320; psi
